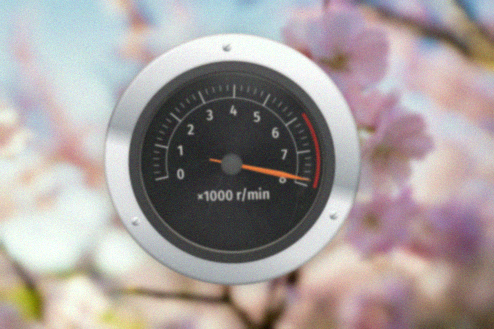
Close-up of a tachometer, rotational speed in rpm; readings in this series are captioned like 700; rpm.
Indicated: 7800; rpm
